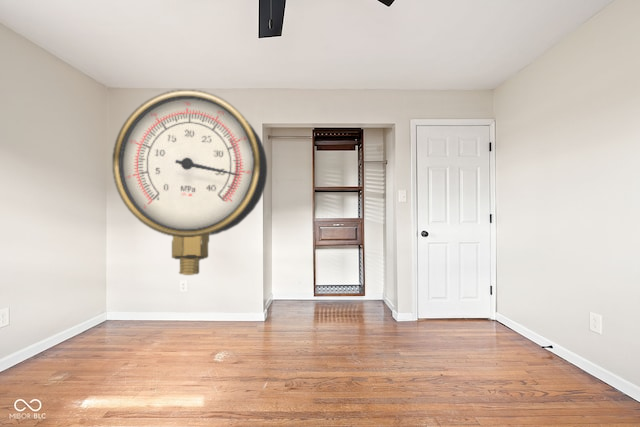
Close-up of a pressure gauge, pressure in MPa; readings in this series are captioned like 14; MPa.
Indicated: 35; MPa
